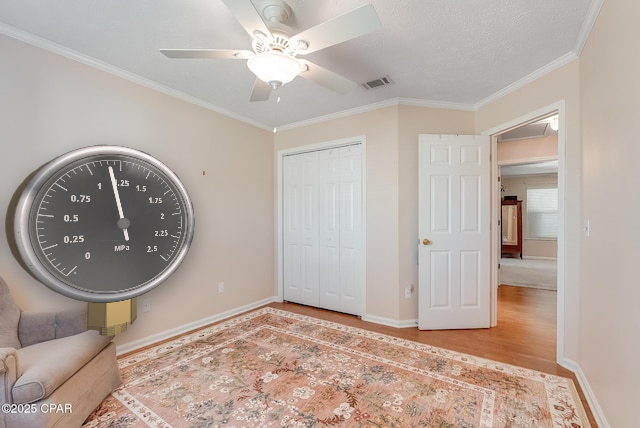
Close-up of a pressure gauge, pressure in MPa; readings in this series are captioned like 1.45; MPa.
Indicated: 1.15; MPa
